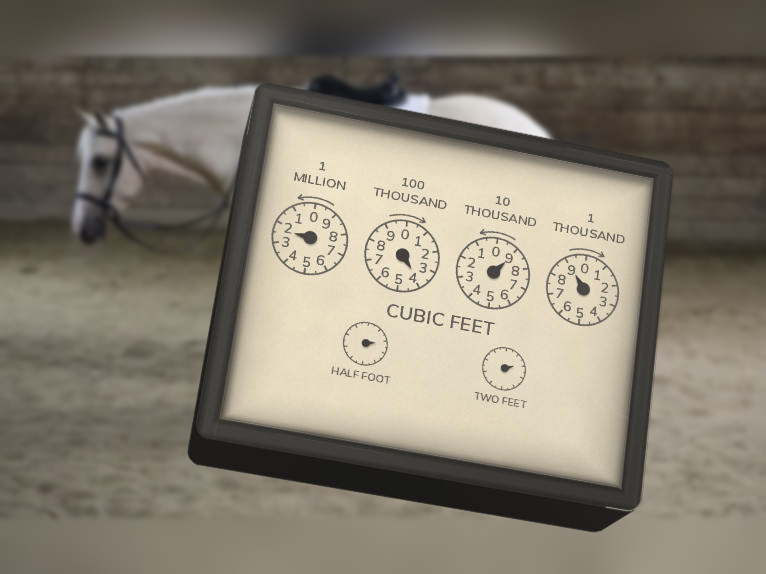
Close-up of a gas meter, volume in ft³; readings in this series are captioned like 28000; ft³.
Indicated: 238900; ft³
